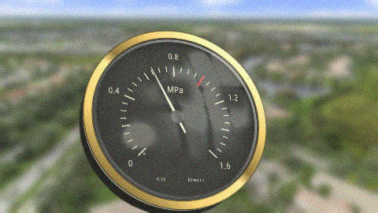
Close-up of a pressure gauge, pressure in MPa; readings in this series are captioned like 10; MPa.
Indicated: 0.65; MPa
